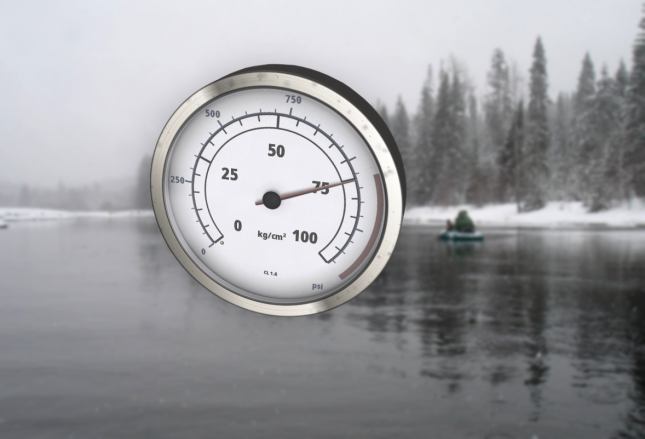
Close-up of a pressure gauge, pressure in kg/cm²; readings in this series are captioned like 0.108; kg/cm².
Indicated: 75; kg/cm²
